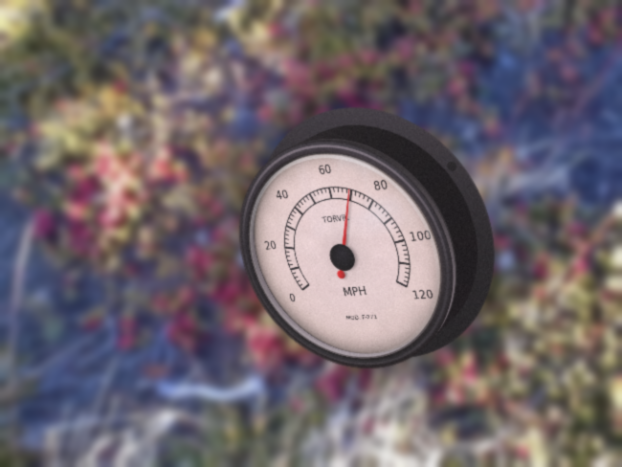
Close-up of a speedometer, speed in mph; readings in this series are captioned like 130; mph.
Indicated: 70; mph
